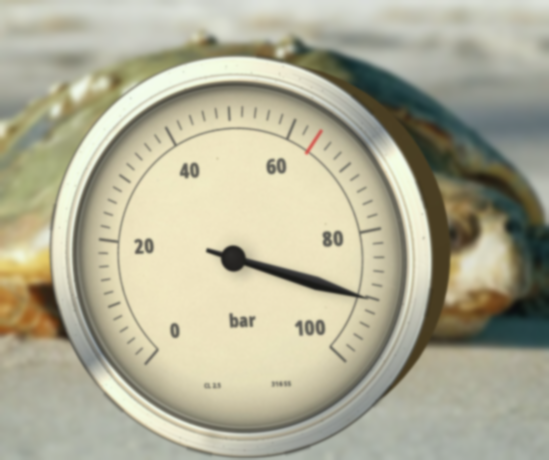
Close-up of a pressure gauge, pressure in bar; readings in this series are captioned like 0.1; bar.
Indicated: 90; bar
